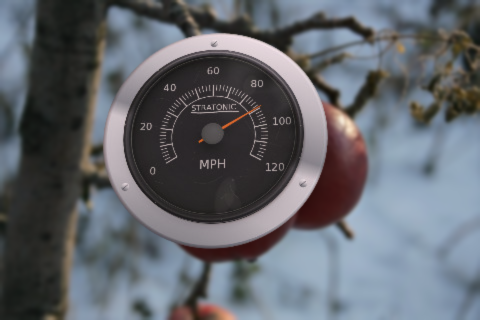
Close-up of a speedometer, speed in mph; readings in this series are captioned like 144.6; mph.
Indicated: 90; mph
